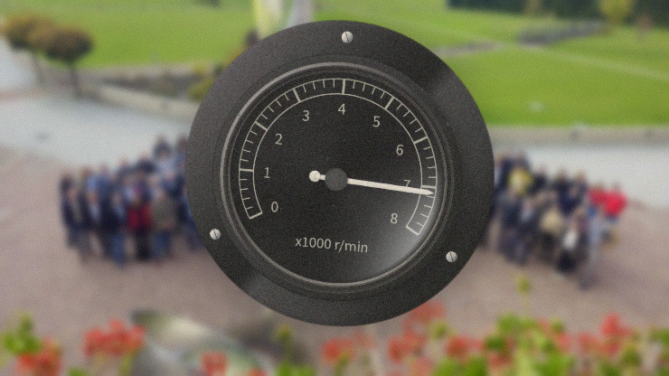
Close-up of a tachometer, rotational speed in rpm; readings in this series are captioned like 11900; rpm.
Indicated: 7100; rpm
